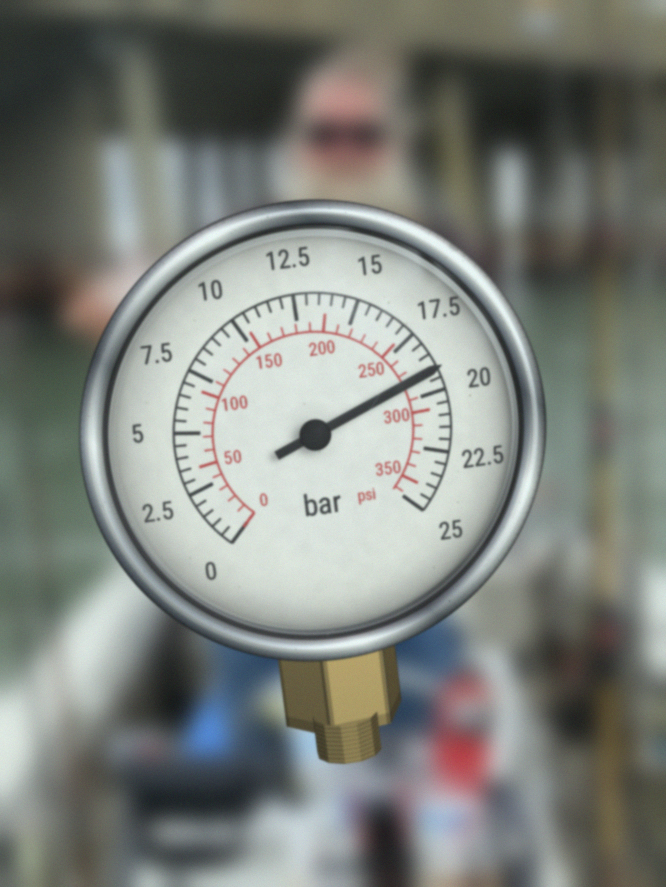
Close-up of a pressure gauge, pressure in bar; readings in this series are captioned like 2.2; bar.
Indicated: 19; bar
